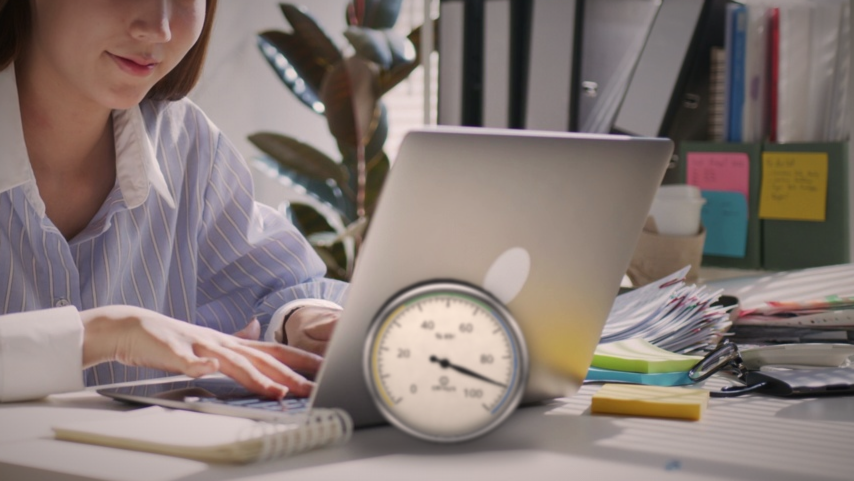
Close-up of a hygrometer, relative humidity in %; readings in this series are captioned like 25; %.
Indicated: 90; %
